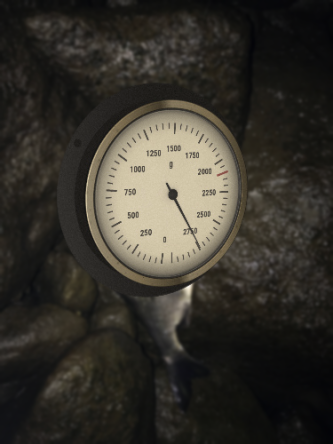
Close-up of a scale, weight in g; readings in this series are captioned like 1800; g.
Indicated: 2750; g
